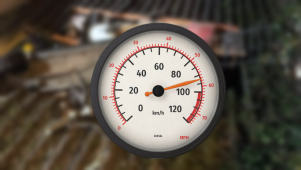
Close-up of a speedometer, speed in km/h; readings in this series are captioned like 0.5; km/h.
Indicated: 92.5; km/h
